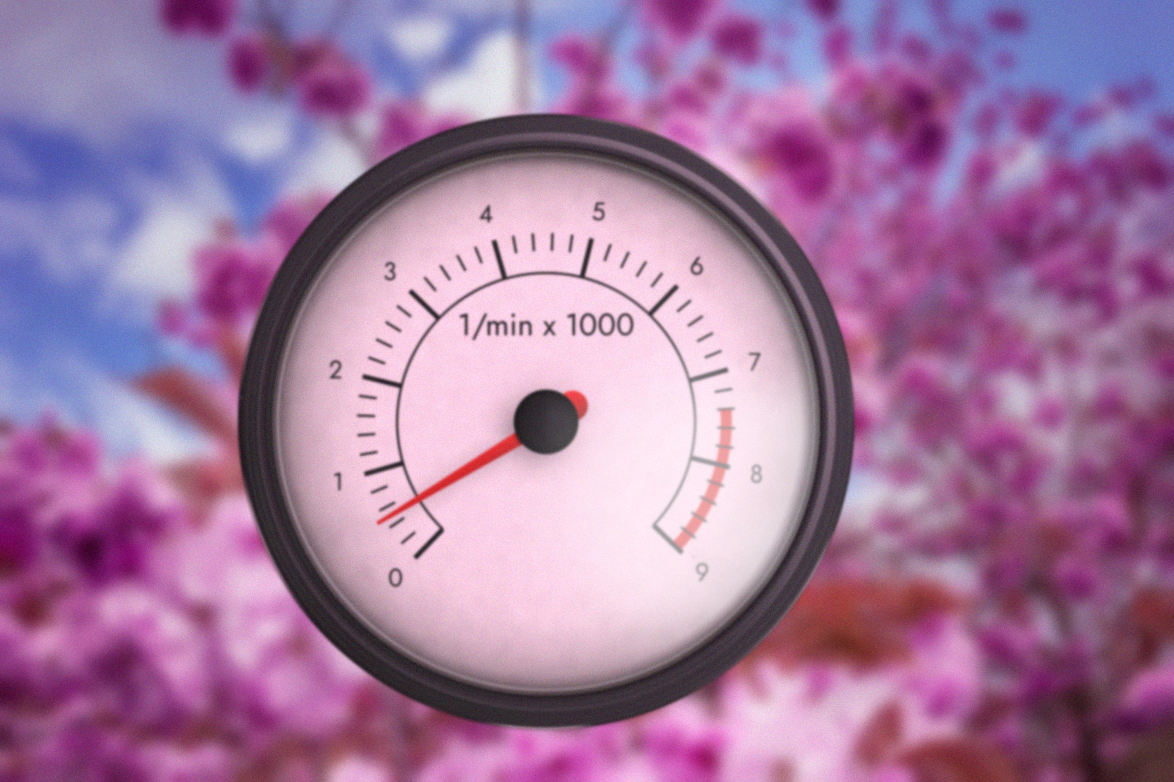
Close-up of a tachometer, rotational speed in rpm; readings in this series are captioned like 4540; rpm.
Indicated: 500; rpm
